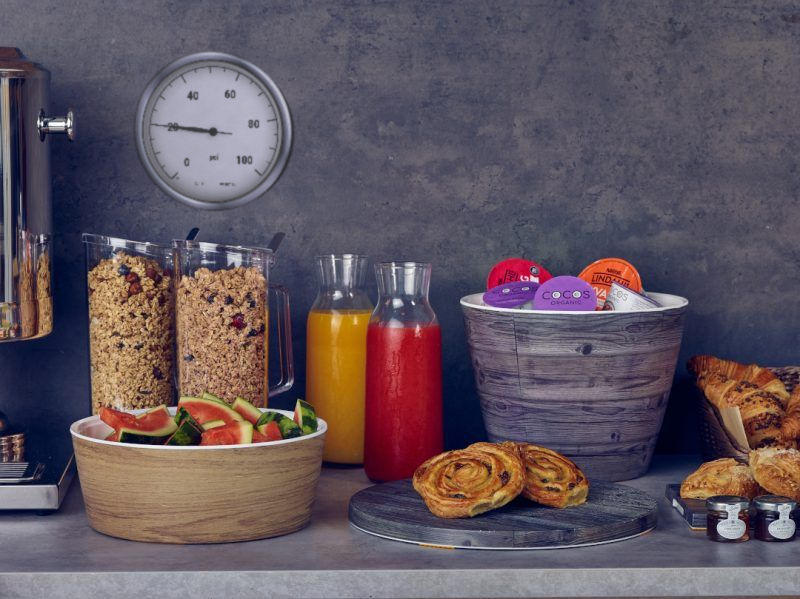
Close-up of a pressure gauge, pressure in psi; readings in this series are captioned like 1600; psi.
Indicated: 20; psi
